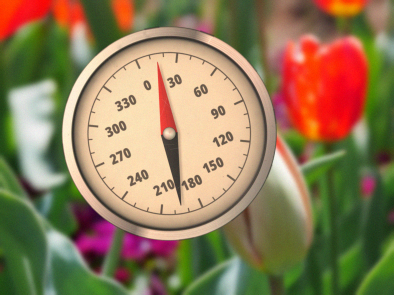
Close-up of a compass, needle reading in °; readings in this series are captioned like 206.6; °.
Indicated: 15; °
